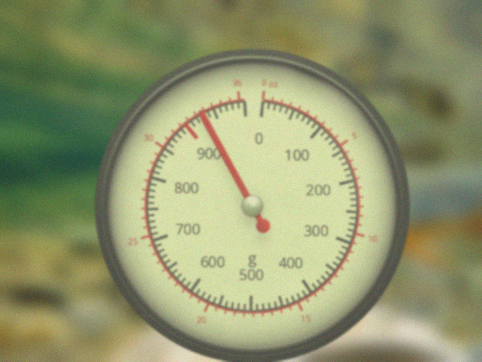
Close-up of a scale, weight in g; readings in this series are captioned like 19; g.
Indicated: 930; g
